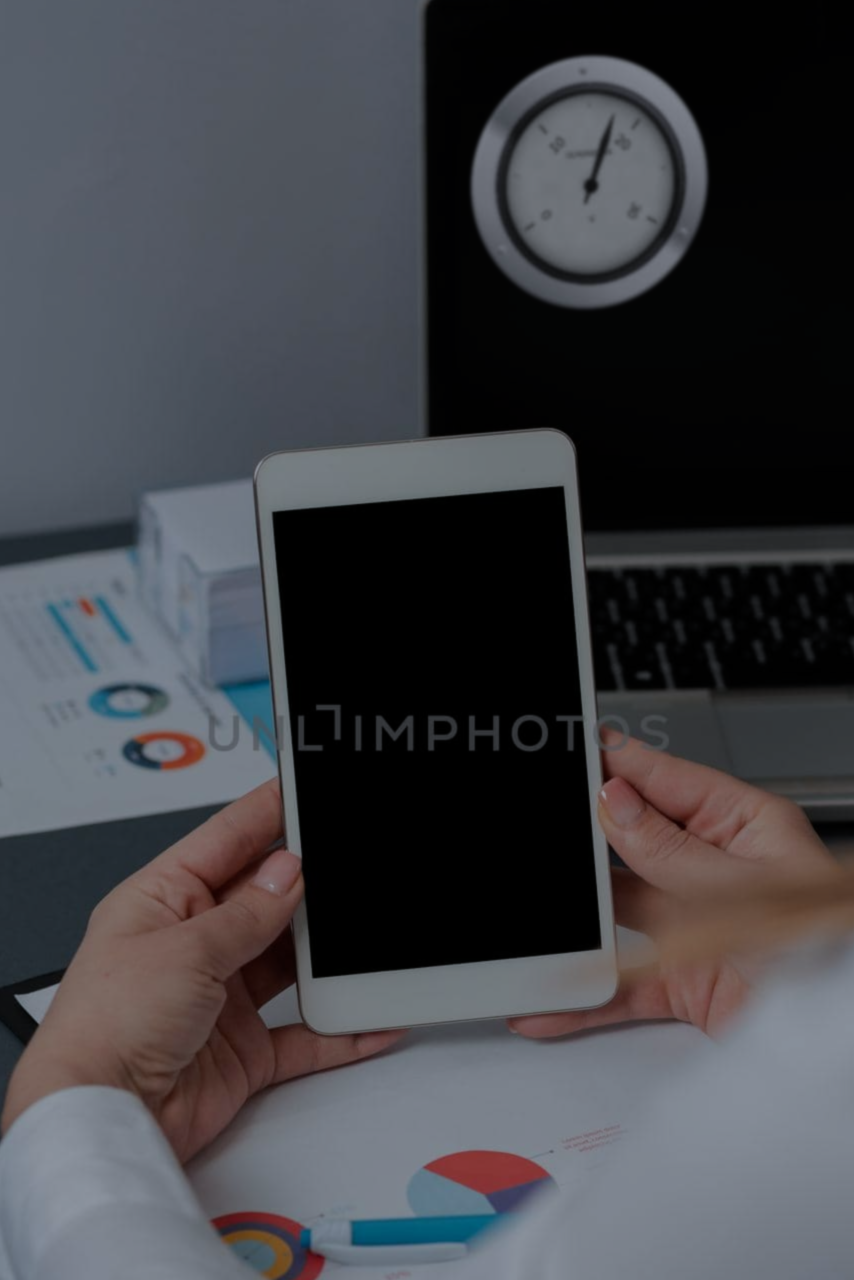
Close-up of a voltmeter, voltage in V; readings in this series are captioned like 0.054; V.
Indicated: 17.5; V
